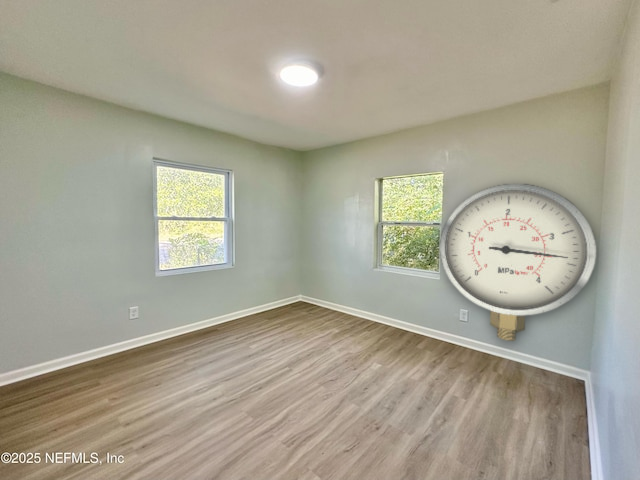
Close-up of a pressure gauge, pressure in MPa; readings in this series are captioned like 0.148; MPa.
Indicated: 3.4; MPa
